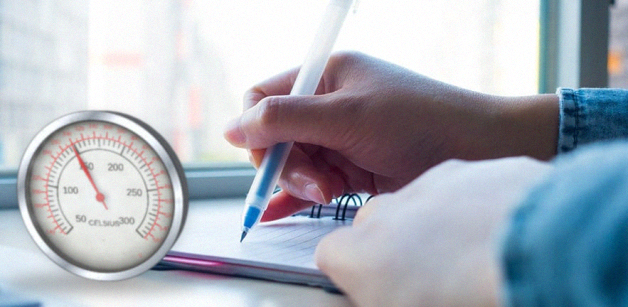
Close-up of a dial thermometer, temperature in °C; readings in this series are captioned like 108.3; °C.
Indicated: 150; °C
